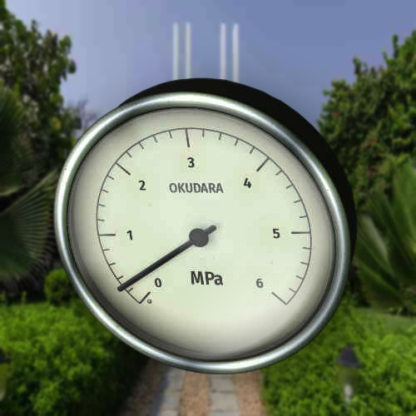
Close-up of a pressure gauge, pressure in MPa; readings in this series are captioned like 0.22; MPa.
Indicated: 0.3; MPa
